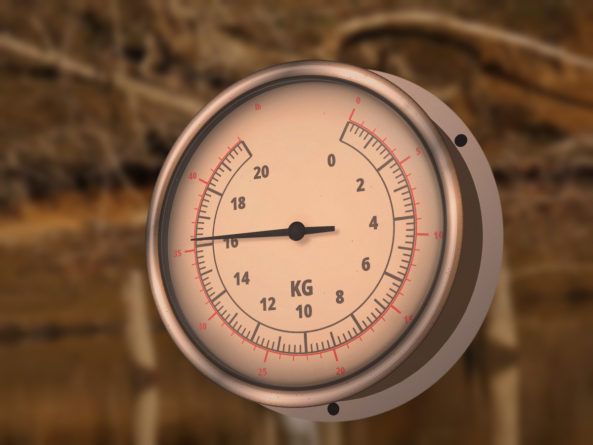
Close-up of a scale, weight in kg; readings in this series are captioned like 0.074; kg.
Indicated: 16.2; kg
